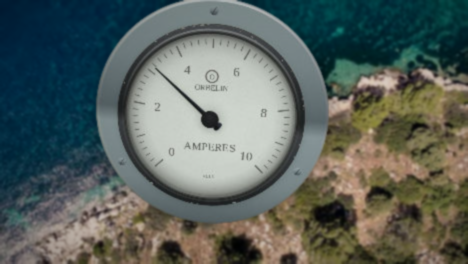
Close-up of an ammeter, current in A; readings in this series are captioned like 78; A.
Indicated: 3.2; A
